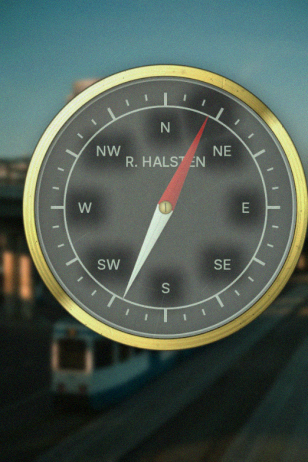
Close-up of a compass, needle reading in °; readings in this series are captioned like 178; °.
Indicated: 25; °
